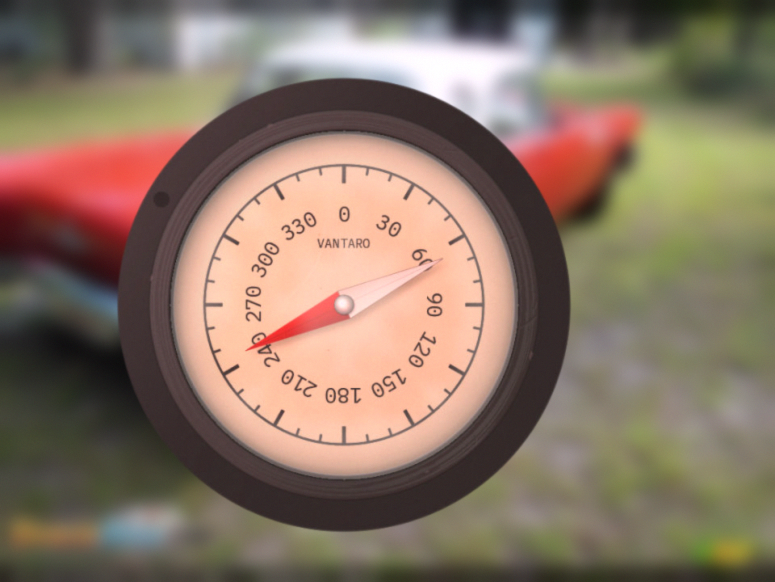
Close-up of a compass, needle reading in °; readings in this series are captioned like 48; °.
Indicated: 245; °
